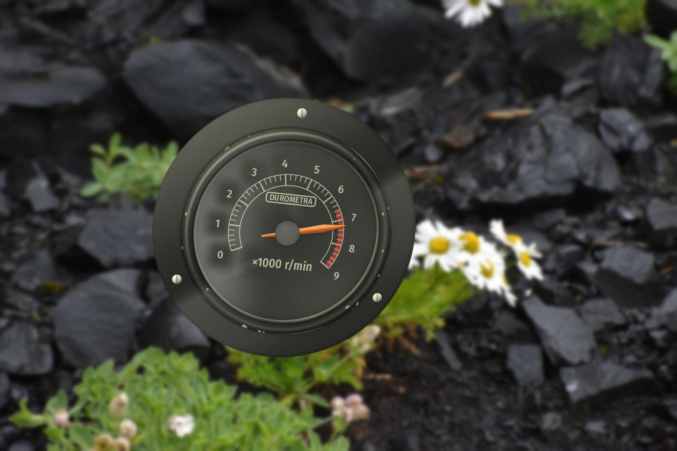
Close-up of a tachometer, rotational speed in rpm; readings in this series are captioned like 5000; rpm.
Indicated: 7200; rpm
